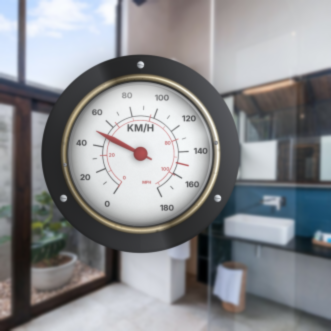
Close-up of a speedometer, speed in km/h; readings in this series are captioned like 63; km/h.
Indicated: 50; km/h
